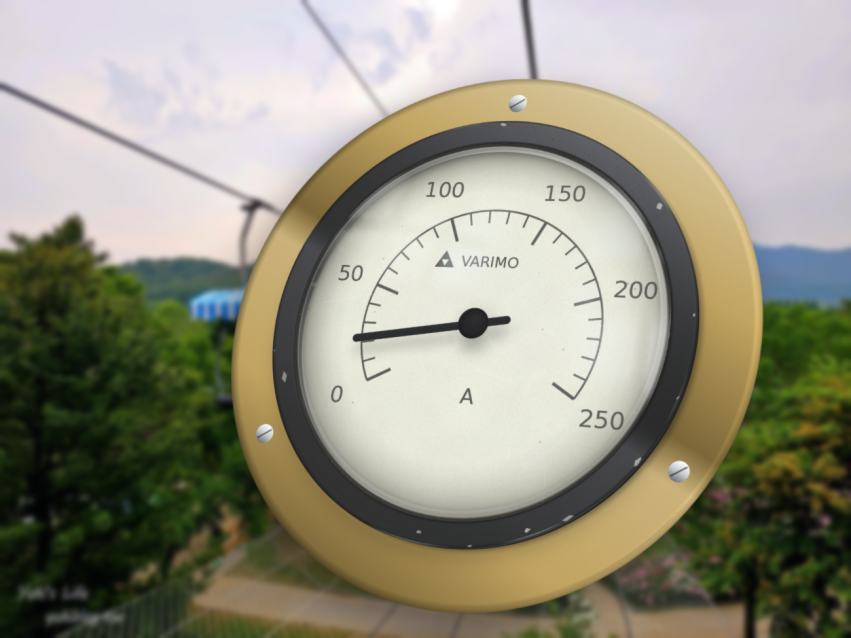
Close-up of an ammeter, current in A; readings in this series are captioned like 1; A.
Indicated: 20; A
